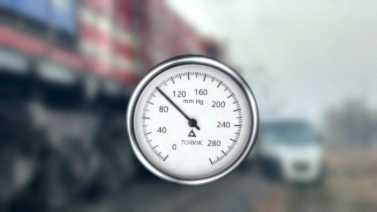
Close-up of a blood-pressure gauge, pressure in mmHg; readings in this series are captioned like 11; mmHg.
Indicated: 100; mmHg
